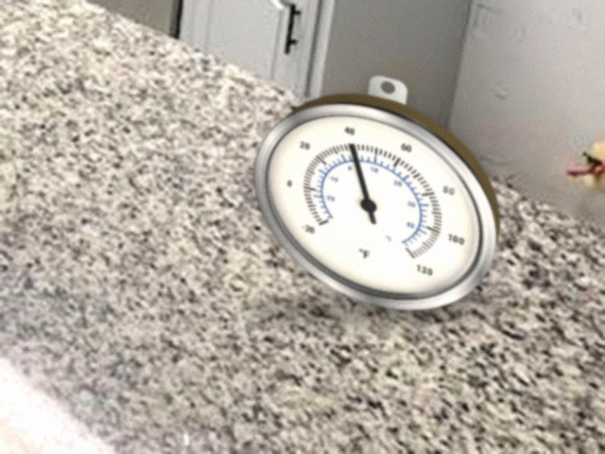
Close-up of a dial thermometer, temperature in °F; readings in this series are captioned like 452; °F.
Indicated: 40; °F
